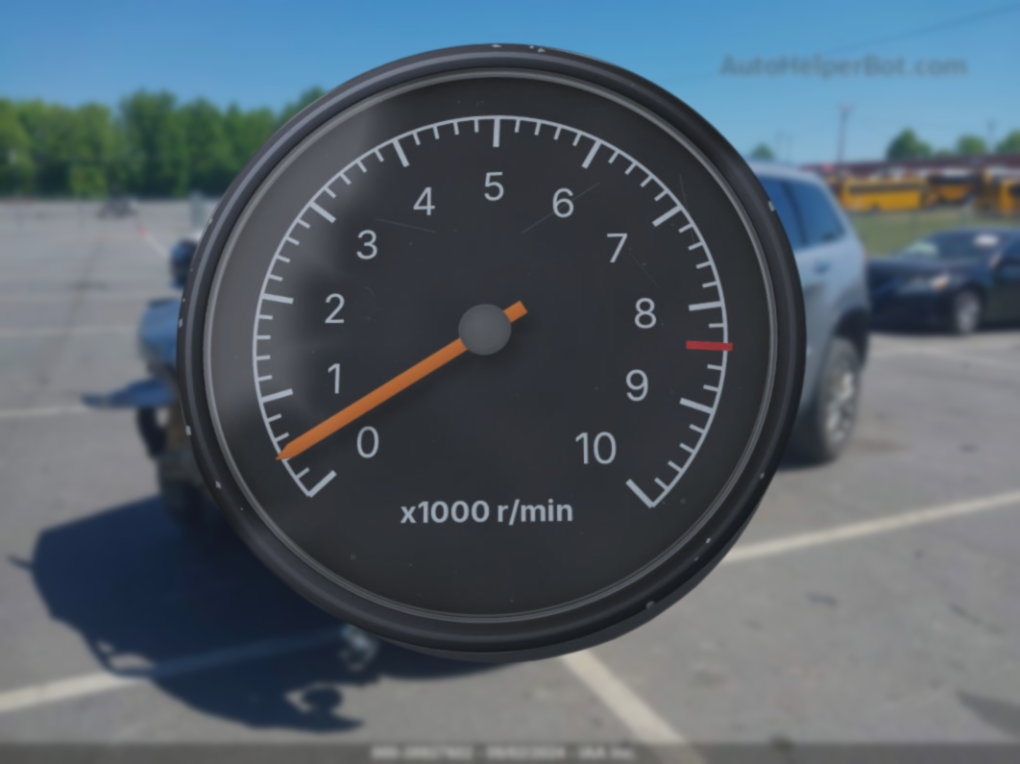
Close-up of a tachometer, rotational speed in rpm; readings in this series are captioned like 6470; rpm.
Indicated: 400; rpm
